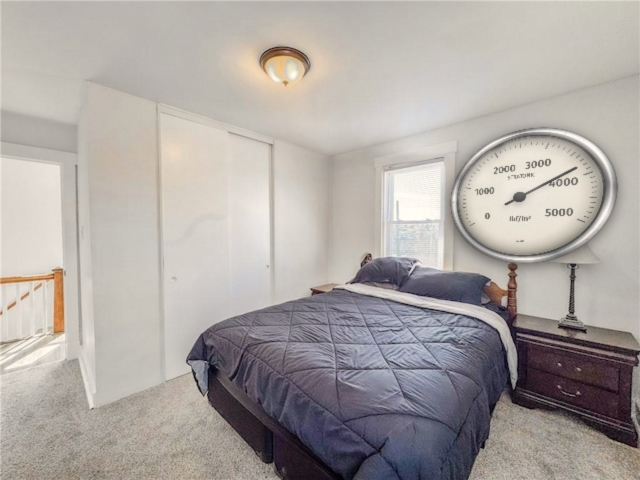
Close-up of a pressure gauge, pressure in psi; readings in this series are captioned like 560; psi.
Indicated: 3800; psi
